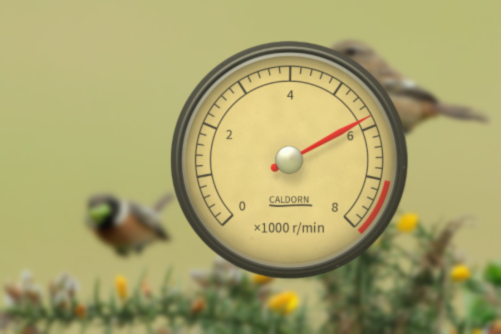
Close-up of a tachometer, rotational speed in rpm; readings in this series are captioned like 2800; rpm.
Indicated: 5800; rpm
